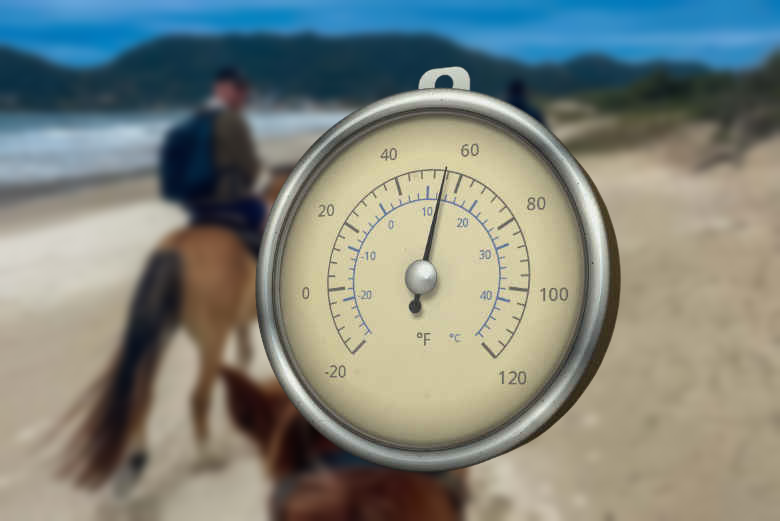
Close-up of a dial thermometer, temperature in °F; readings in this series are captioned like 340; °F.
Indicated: 56; °F
